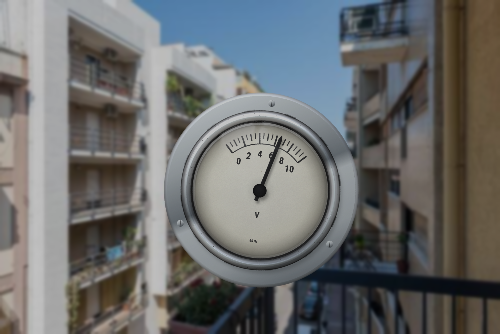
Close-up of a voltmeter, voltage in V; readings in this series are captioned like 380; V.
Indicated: 6.5; V
